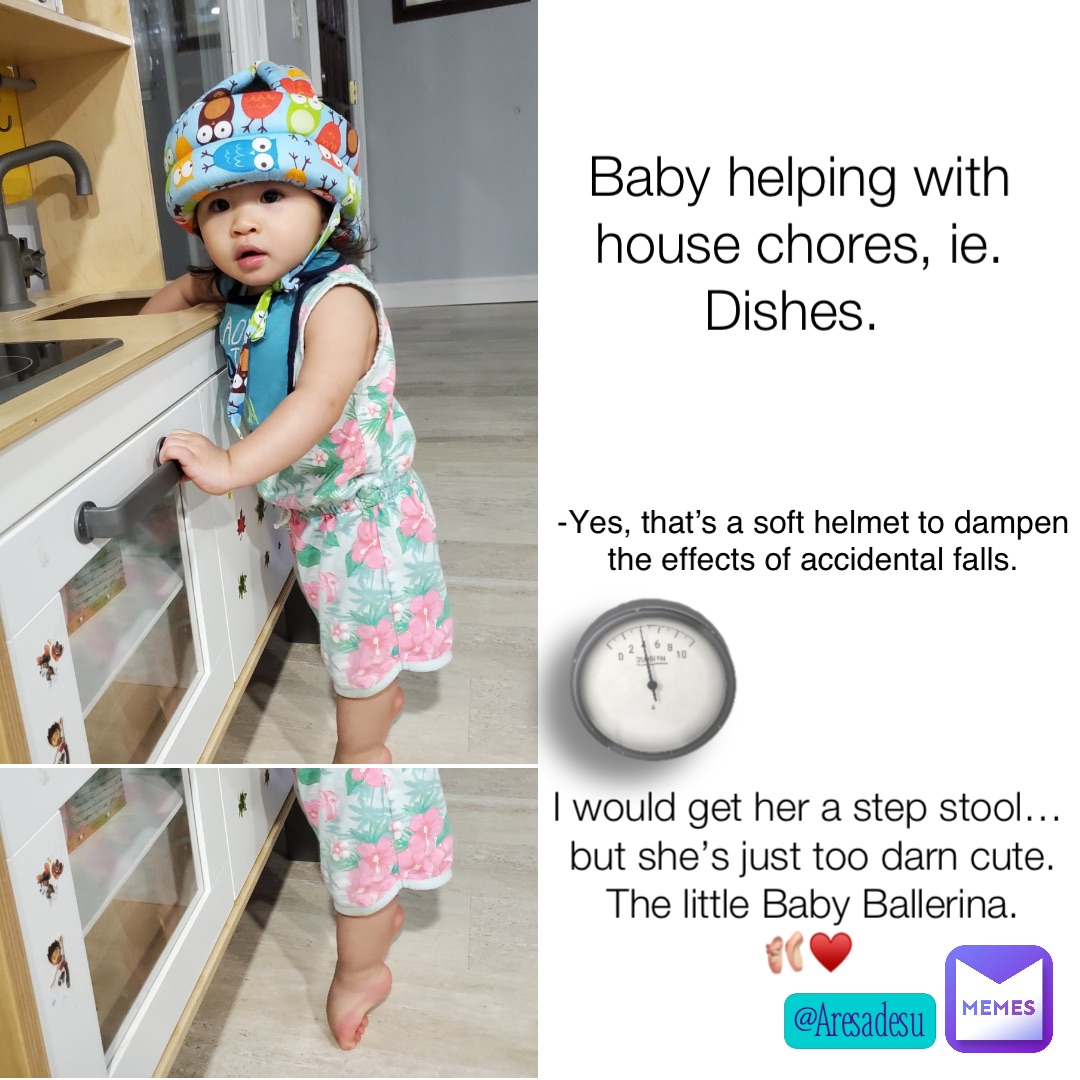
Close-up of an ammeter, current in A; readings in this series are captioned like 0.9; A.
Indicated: 4; A
